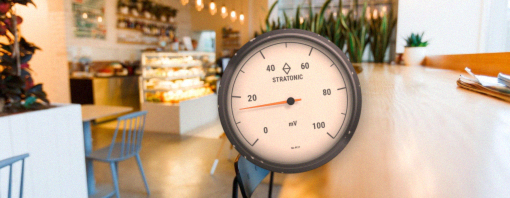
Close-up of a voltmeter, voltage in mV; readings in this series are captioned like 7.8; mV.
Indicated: 15; mV
